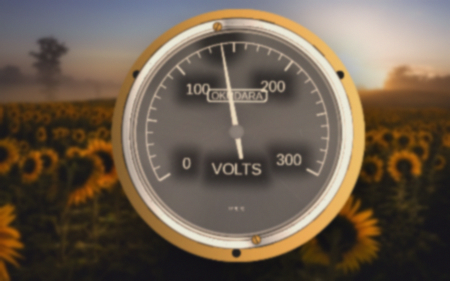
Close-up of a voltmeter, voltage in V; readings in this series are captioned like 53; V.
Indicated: 140; V
